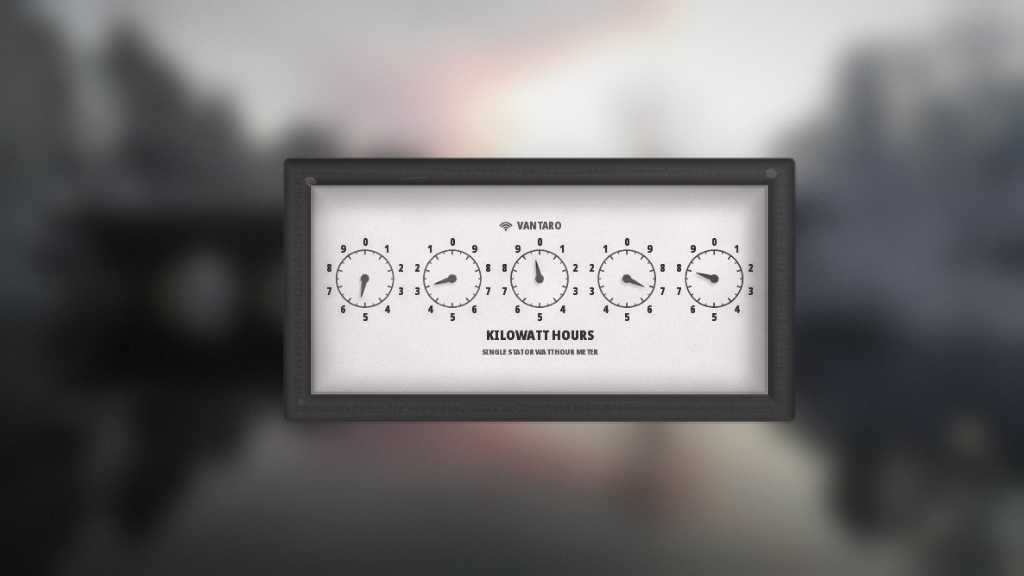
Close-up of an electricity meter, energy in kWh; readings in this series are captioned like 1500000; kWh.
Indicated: 52968; kWh
